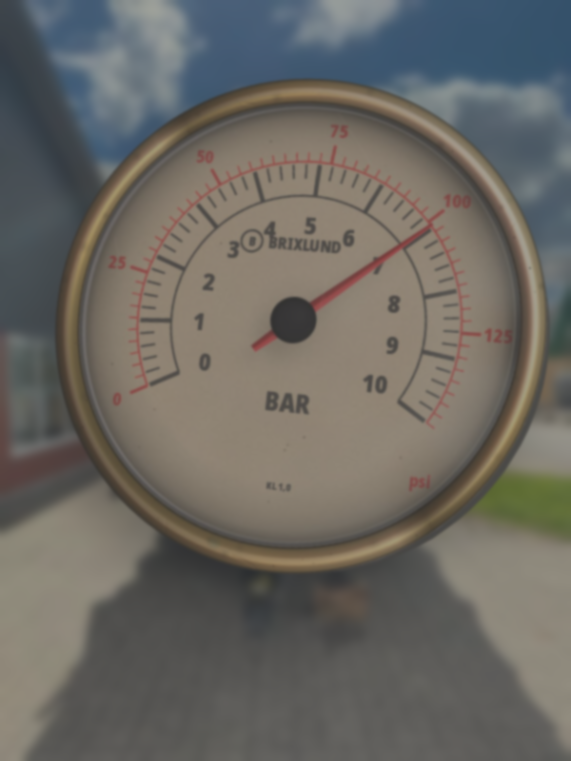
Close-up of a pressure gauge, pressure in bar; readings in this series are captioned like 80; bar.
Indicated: 7; bar
